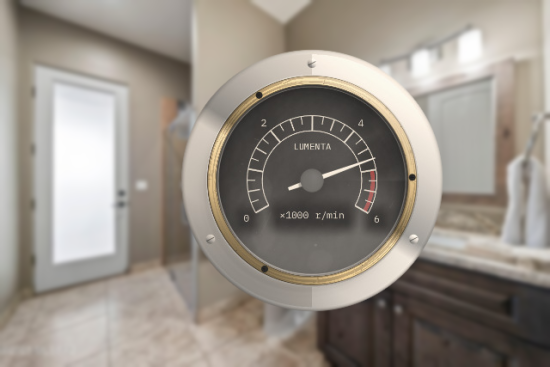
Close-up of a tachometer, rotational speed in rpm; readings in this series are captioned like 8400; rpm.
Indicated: 4750; rpm
